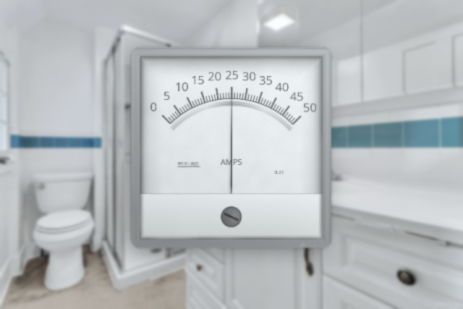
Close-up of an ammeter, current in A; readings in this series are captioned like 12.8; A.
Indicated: 25; A
